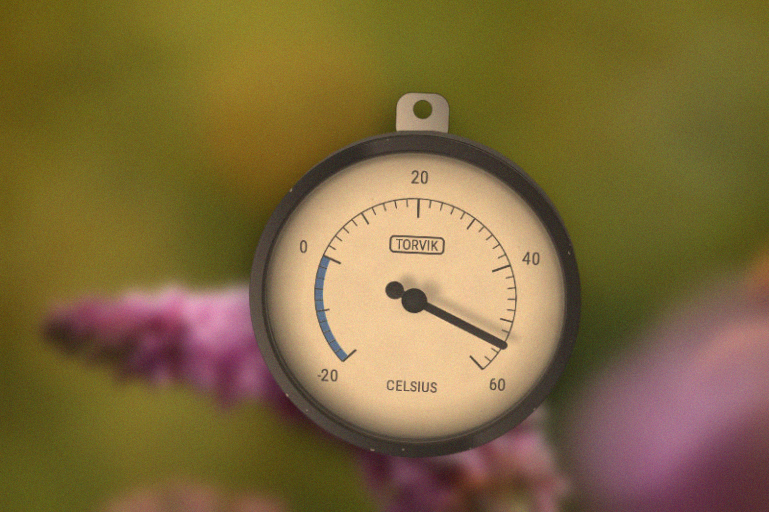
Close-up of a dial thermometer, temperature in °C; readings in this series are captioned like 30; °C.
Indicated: 54; °C
